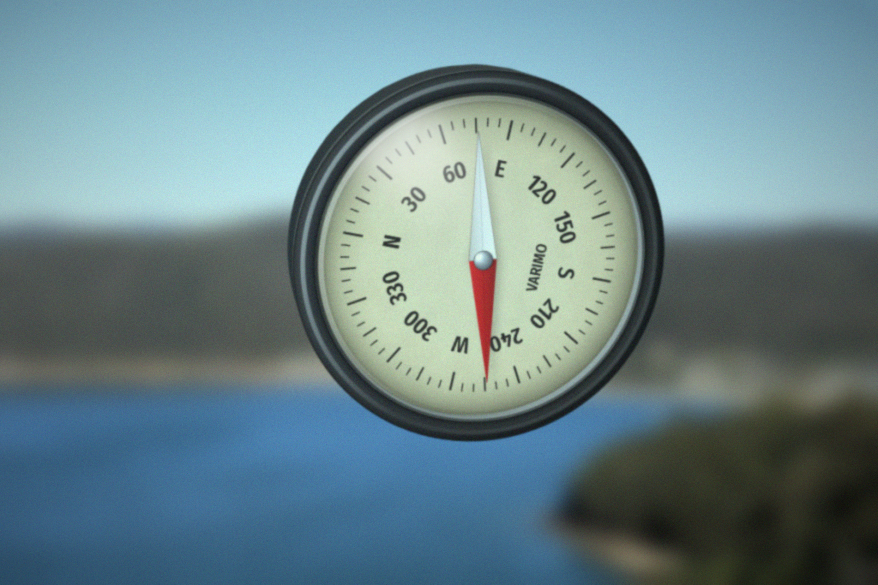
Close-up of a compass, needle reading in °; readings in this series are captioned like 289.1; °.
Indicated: 255; °
